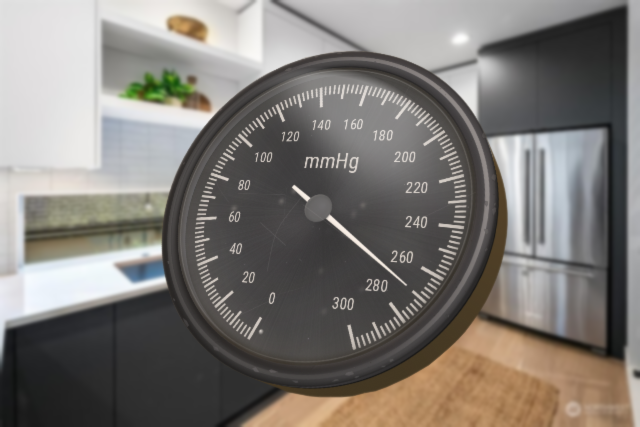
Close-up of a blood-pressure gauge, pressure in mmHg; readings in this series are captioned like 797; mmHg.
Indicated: 270; mmHg
